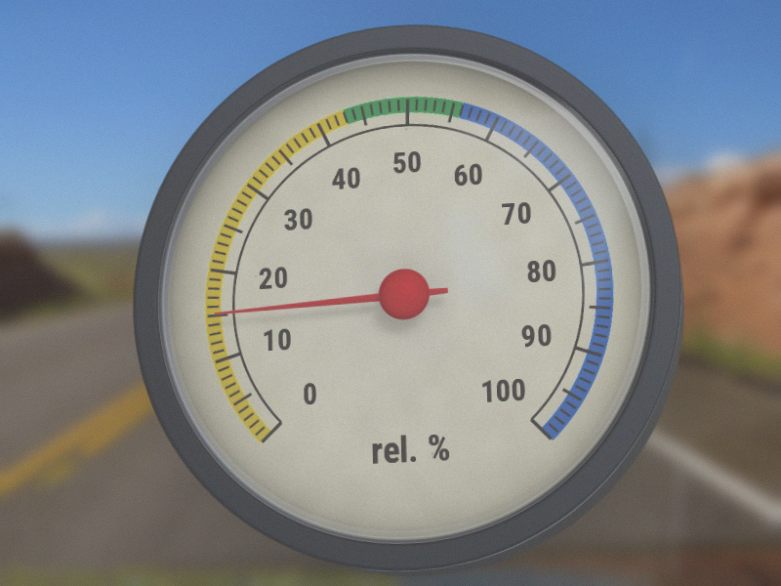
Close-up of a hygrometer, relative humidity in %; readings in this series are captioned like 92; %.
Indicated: 15; %
